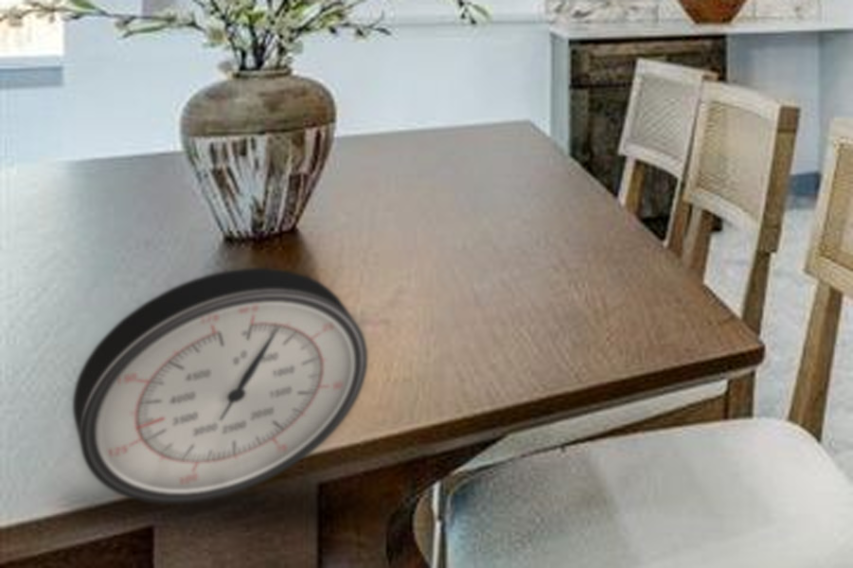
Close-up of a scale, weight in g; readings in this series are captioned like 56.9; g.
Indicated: 250; g
